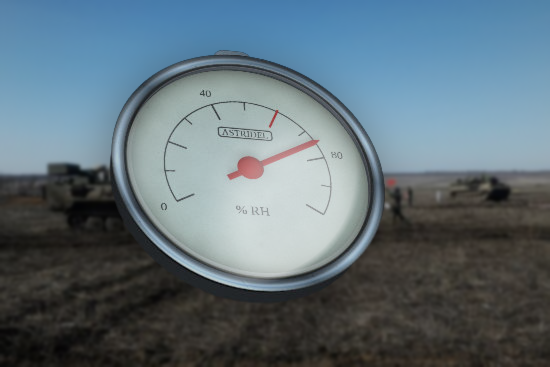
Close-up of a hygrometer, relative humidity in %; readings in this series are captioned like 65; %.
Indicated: 75; %
